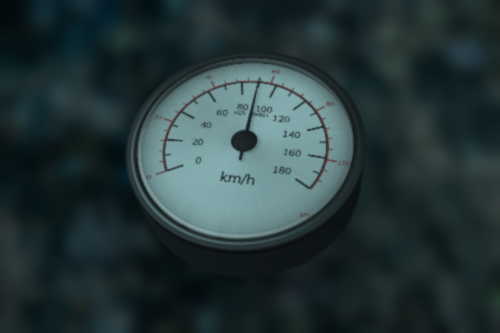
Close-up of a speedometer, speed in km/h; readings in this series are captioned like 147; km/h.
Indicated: 90; km/h
